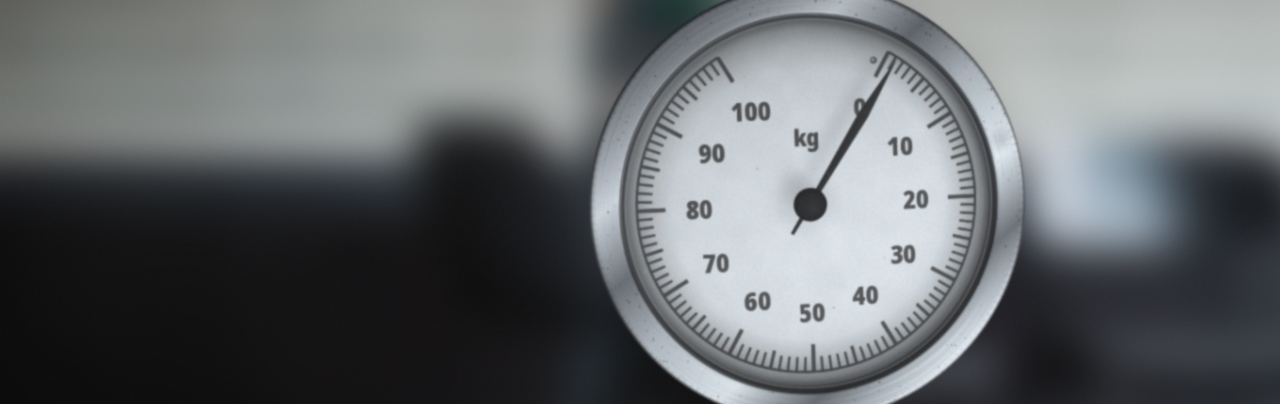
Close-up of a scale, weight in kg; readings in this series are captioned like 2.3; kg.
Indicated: 1; kg
